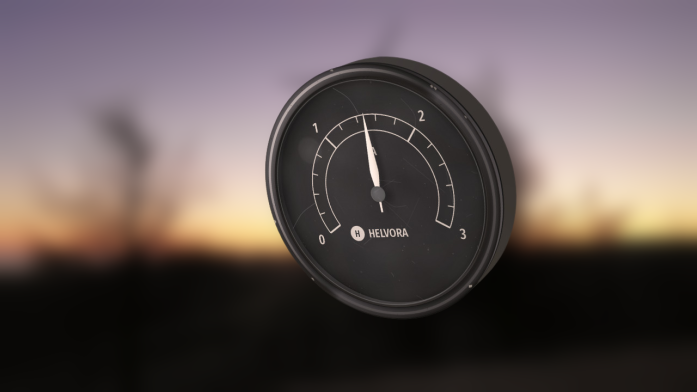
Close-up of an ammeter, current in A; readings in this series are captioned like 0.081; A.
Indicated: 1.5; A
